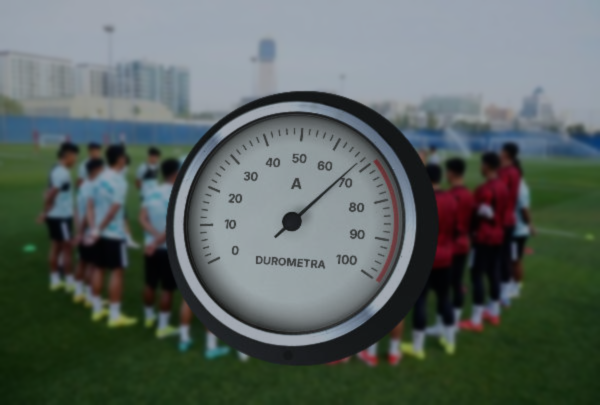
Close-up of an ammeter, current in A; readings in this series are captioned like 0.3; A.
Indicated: 68; A
